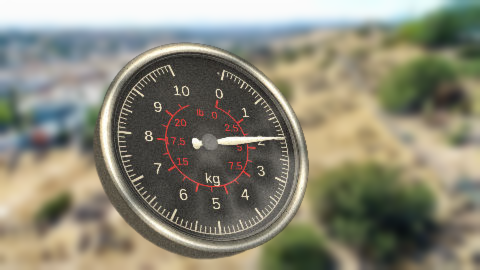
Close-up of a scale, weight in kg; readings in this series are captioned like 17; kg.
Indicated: 2; kg
